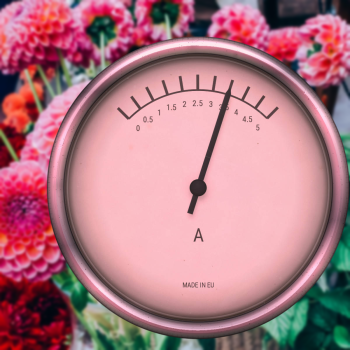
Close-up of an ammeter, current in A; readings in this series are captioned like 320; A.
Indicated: 3.5; A
